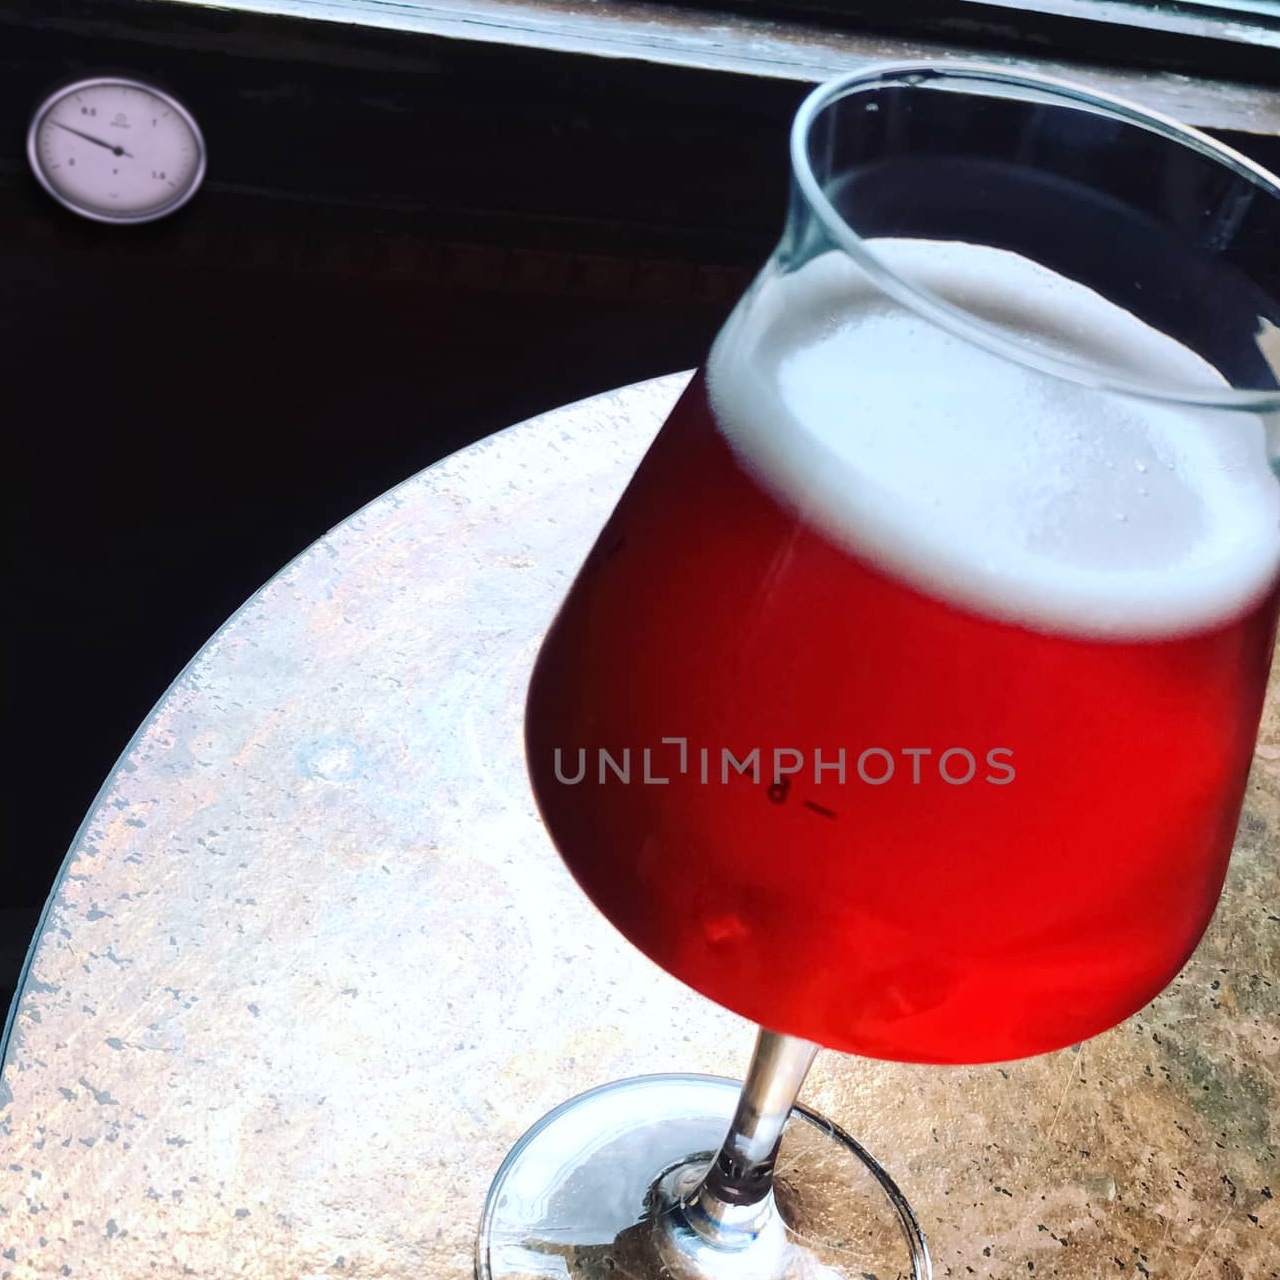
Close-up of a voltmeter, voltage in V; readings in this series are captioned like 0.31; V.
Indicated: 0.3; V
